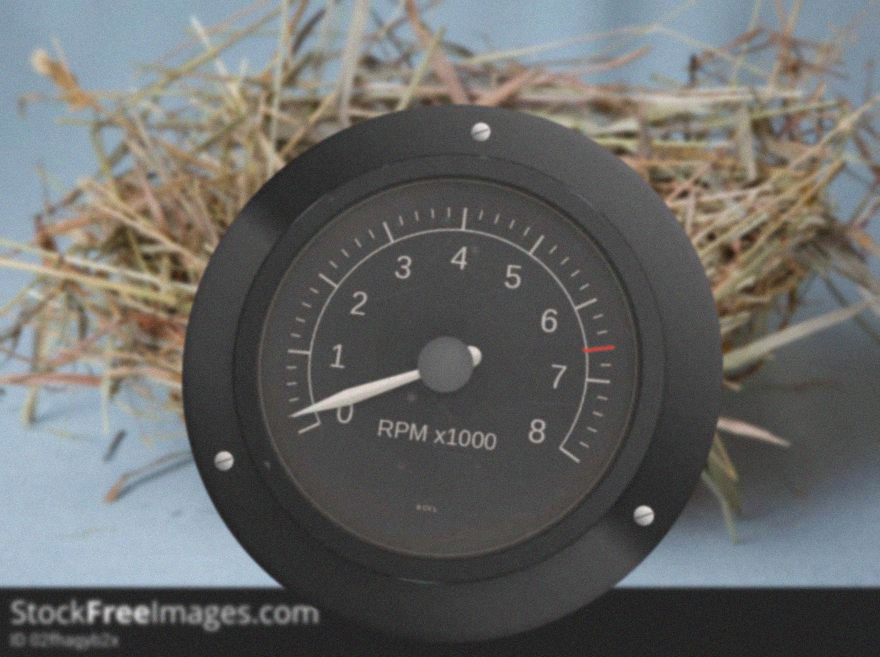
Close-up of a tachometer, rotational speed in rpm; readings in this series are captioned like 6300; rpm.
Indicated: 200; rpm
